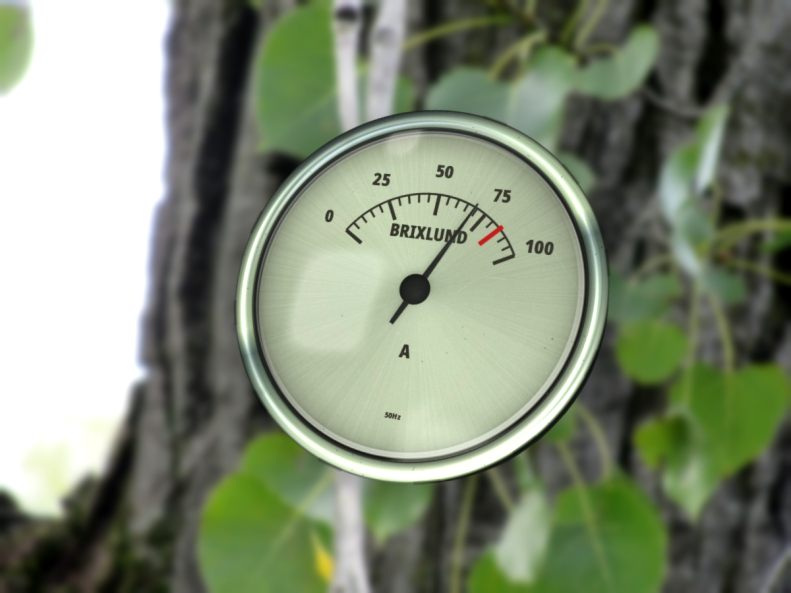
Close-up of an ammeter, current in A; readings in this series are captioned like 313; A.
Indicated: 70; A
